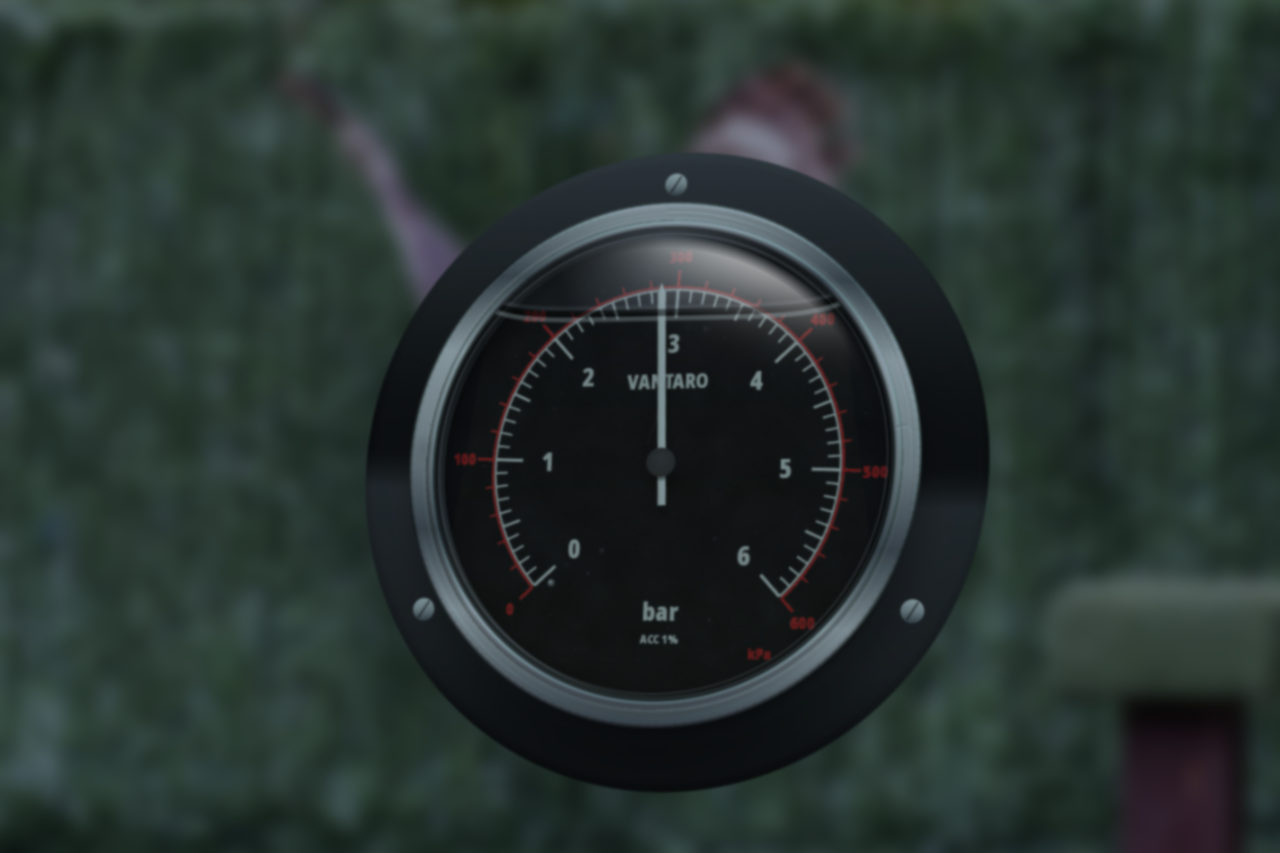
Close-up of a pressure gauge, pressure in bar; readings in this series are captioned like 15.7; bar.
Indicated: 2.9; bar
